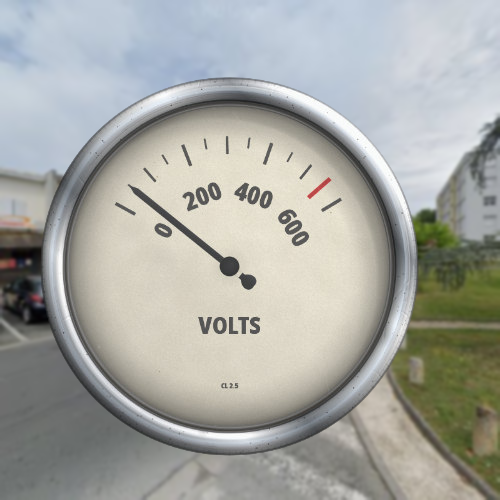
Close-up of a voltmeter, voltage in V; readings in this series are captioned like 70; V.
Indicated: 50; V
